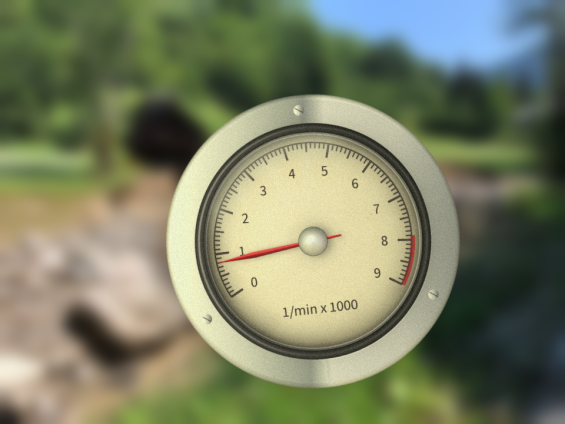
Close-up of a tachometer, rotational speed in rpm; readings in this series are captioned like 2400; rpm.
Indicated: 800; rpm
